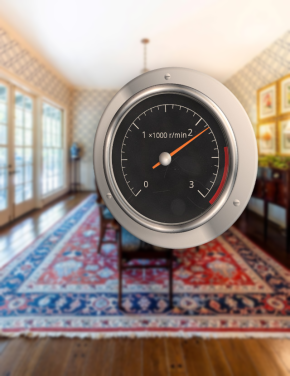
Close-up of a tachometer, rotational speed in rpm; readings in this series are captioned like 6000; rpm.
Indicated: 2150; rpm
